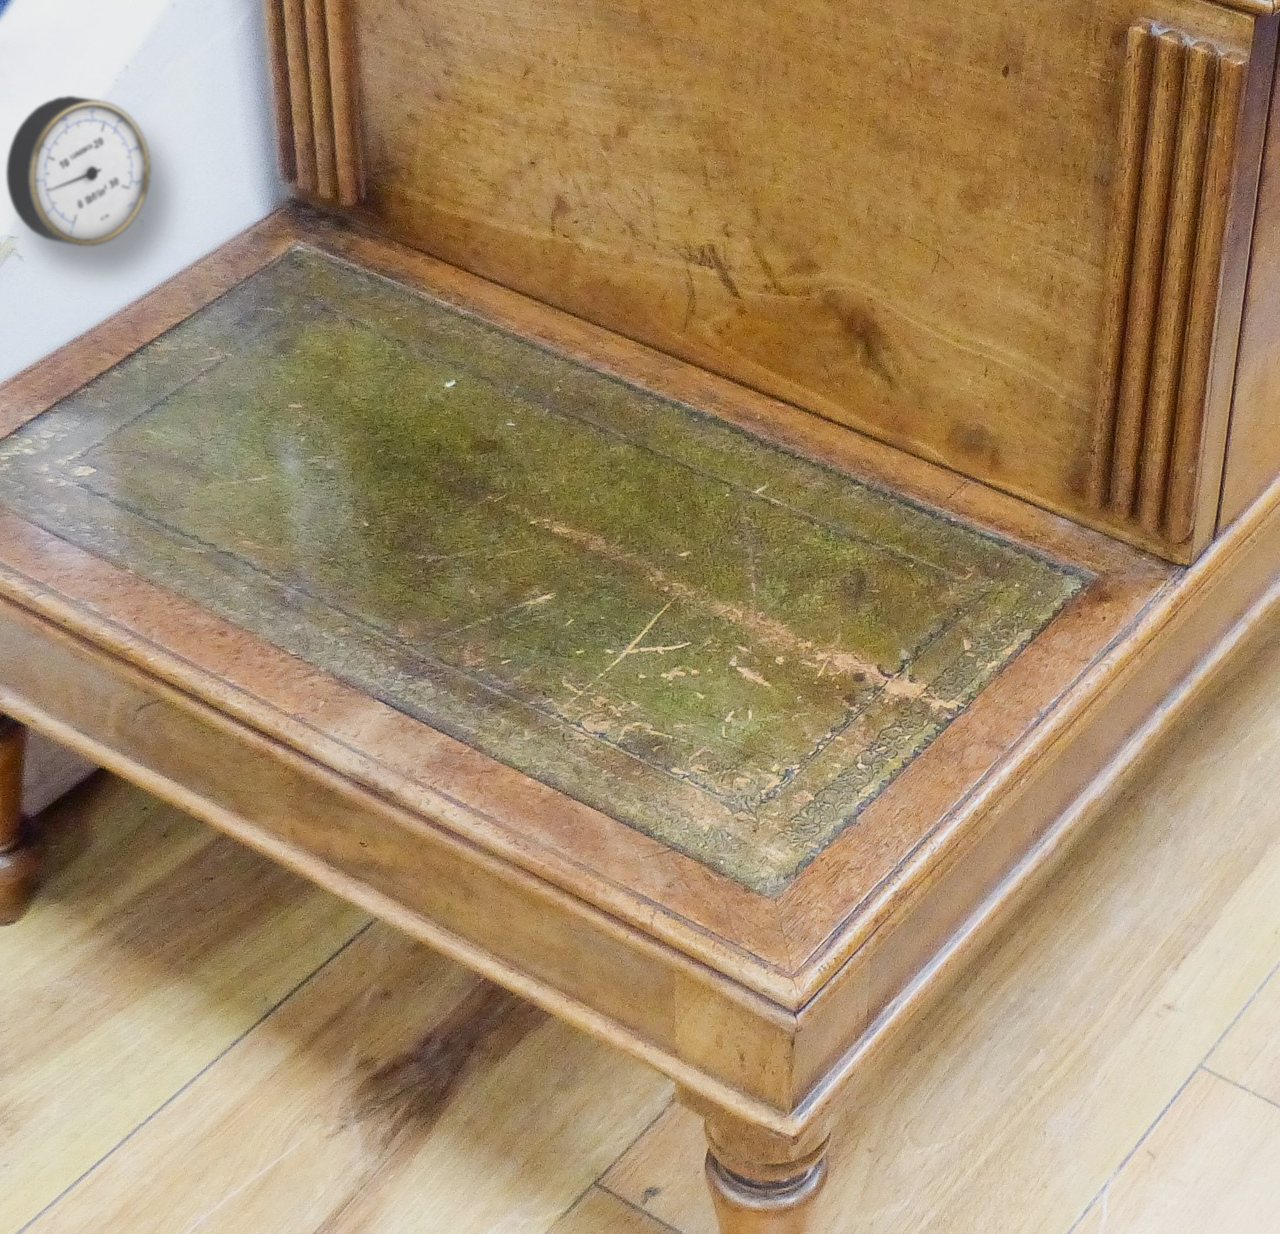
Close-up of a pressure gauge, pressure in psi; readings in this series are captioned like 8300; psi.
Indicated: 6; psi
